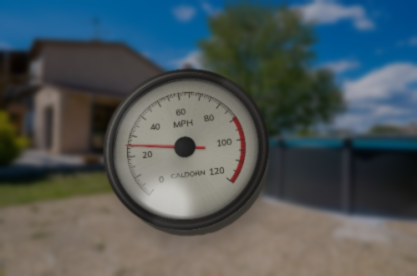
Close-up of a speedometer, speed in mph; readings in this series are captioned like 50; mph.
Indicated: 25; mph
